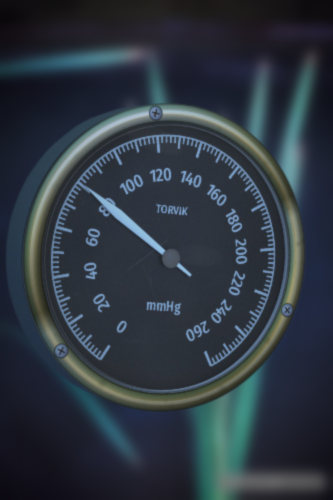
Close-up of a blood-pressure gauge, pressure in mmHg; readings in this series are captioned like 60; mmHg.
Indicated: 80; mmHg
